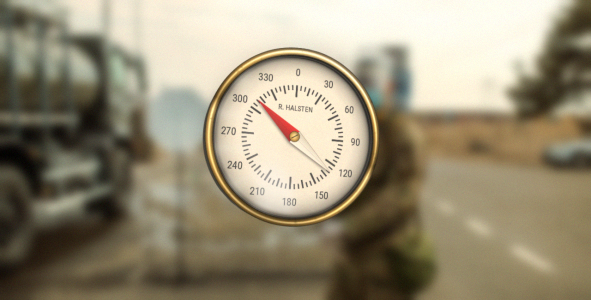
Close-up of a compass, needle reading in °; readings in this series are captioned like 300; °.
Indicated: 310; °
